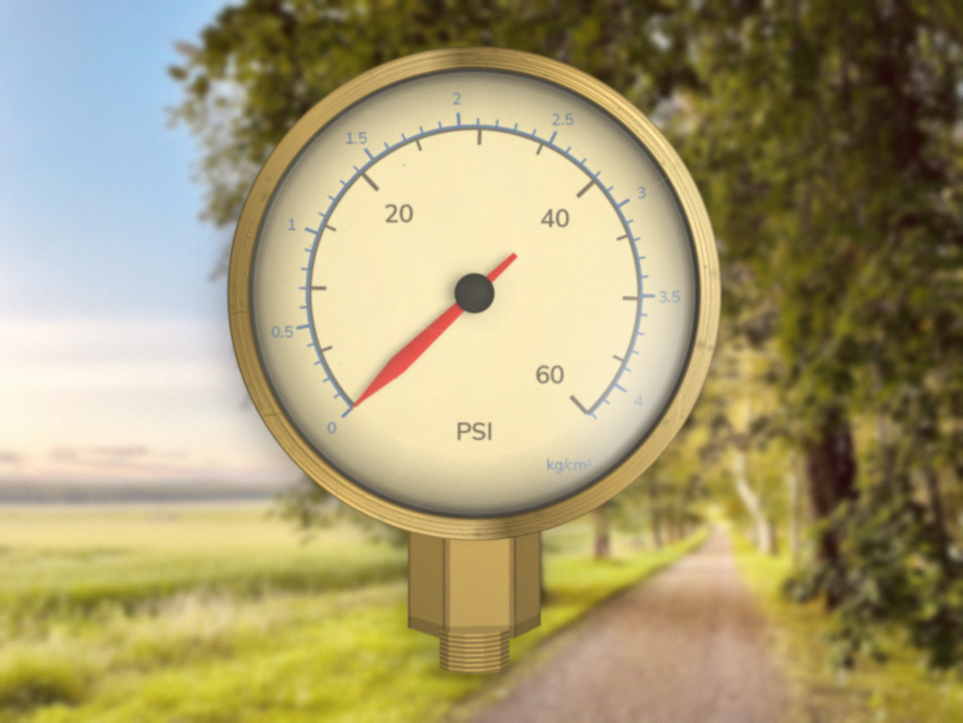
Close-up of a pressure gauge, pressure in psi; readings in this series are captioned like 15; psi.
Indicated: 0; psi
